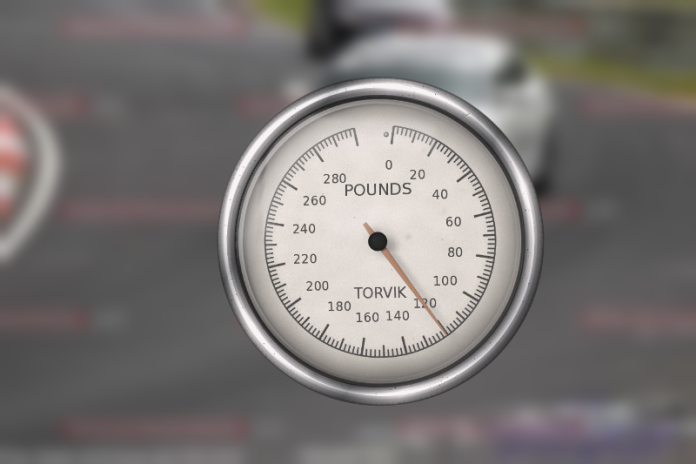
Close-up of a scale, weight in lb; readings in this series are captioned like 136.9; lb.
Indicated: 120; lb
